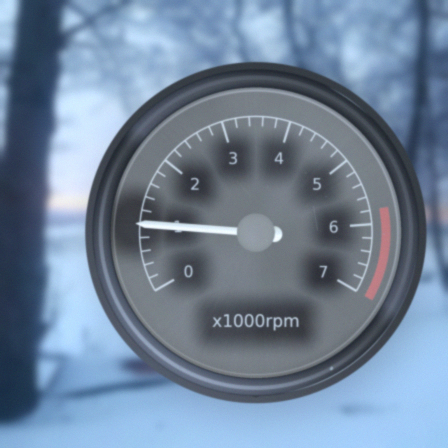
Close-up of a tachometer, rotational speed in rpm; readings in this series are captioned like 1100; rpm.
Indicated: 1000; rpm
